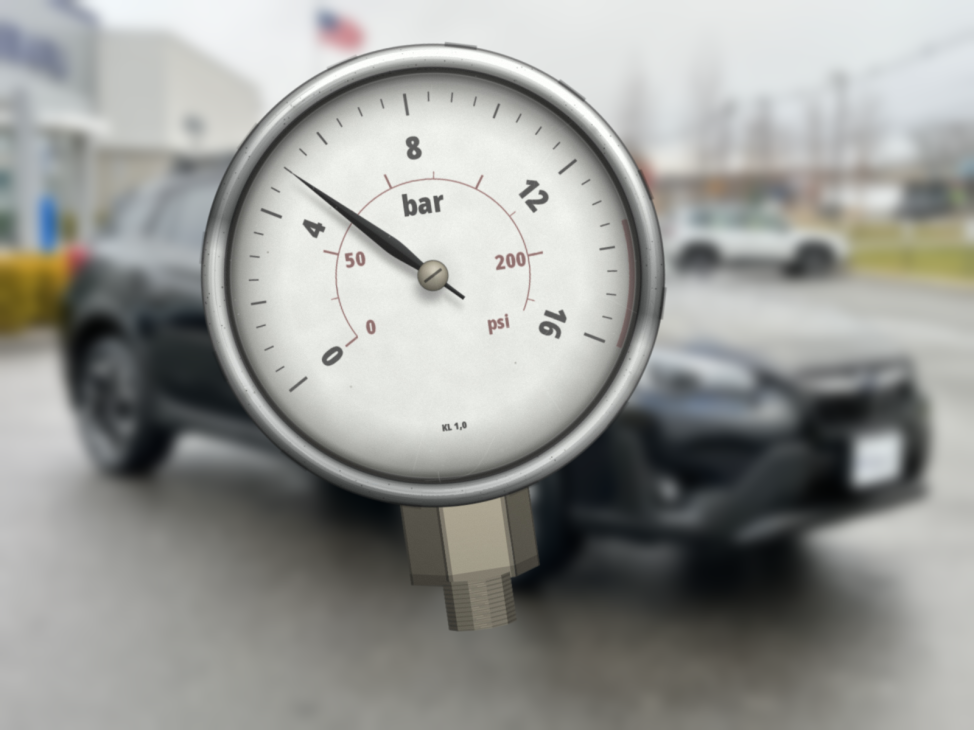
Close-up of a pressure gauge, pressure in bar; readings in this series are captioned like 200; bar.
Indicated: 5; bar
